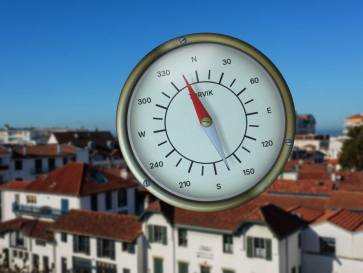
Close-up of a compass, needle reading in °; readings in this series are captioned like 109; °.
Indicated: 345; °
